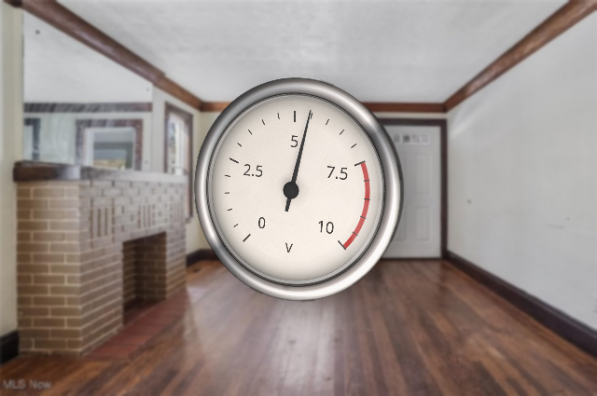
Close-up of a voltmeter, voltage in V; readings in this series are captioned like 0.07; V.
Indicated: 5.5; V
